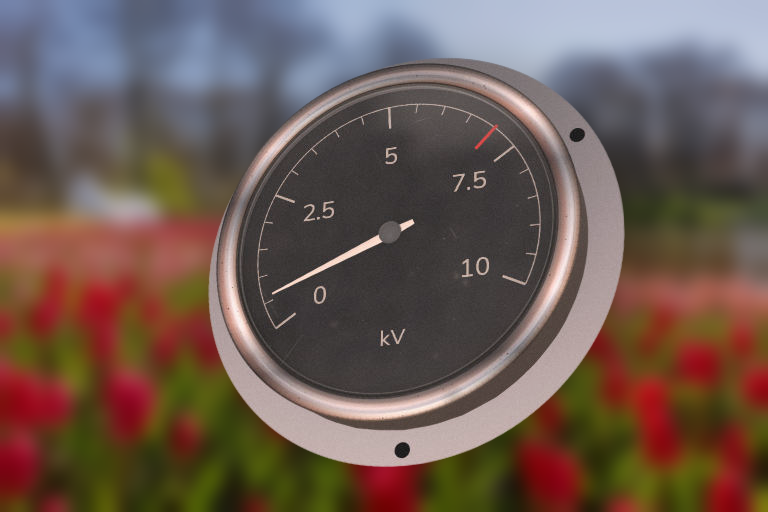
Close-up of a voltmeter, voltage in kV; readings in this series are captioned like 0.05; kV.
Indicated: 0.5; kV
